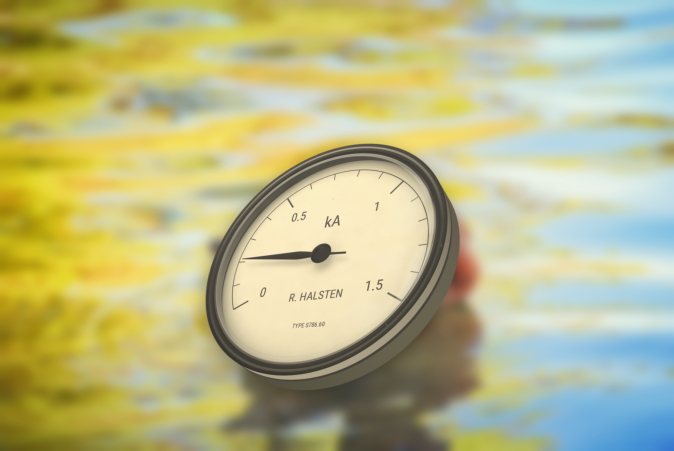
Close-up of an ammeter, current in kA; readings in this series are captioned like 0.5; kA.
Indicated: 0.2; kA
